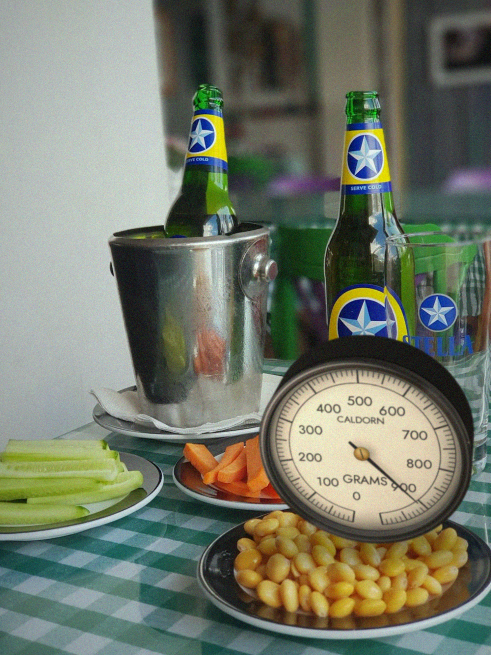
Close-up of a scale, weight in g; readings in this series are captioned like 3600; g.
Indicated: 900; g
